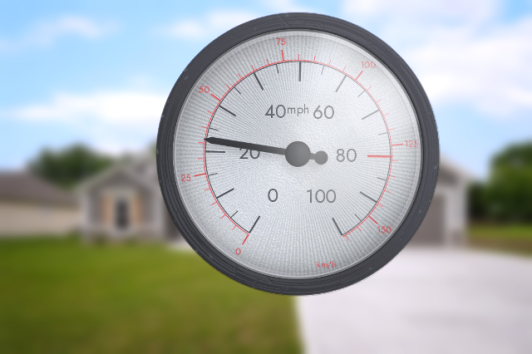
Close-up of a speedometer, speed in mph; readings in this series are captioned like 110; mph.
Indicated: 22.5; mph
